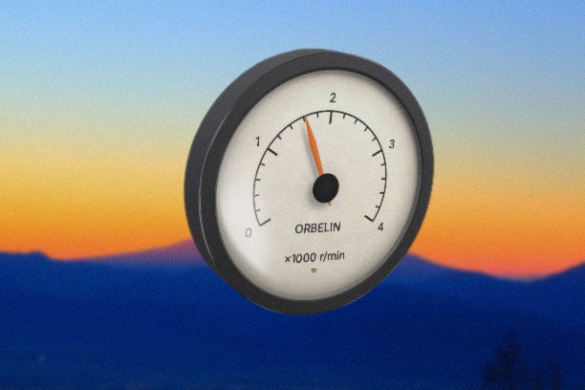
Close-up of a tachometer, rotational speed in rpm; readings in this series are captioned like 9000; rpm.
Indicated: 1600; rpm
